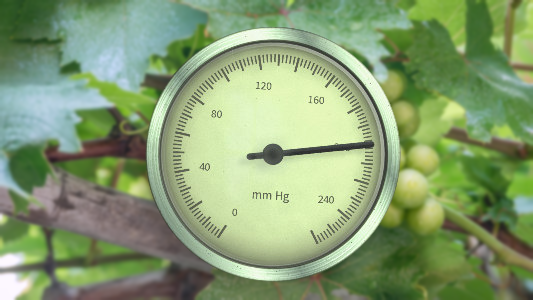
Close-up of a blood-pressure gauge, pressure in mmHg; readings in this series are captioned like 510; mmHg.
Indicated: 200; mmHg
